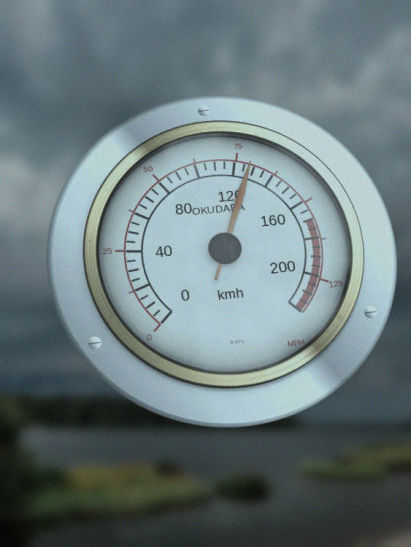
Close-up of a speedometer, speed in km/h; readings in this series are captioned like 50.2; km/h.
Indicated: 127.5; km/h
